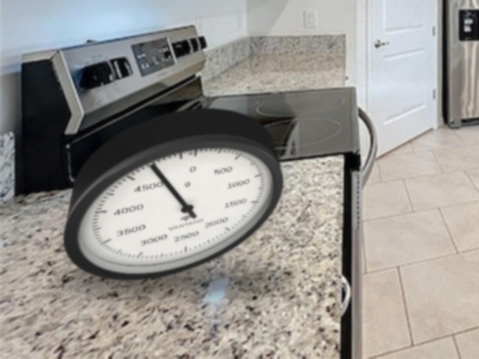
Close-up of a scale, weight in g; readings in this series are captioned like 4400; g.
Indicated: 4750; g
